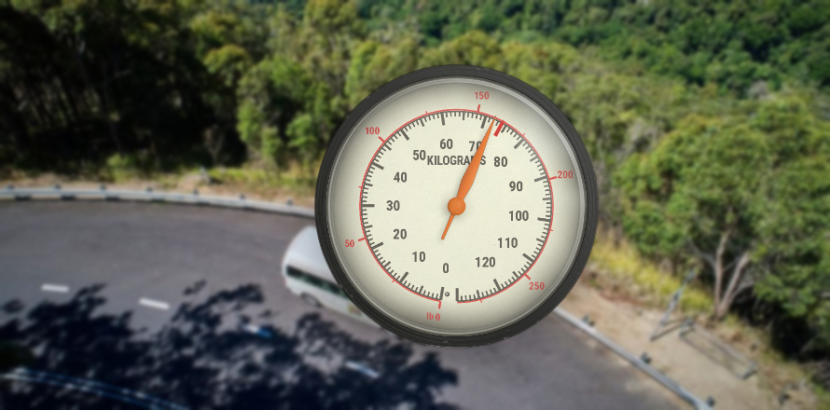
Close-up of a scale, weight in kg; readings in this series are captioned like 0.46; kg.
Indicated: 72; kg
